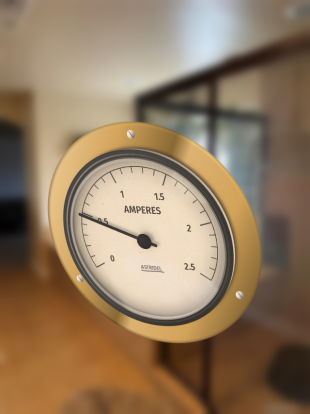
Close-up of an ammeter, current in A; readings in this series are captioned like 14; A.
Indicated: 0.5; A
